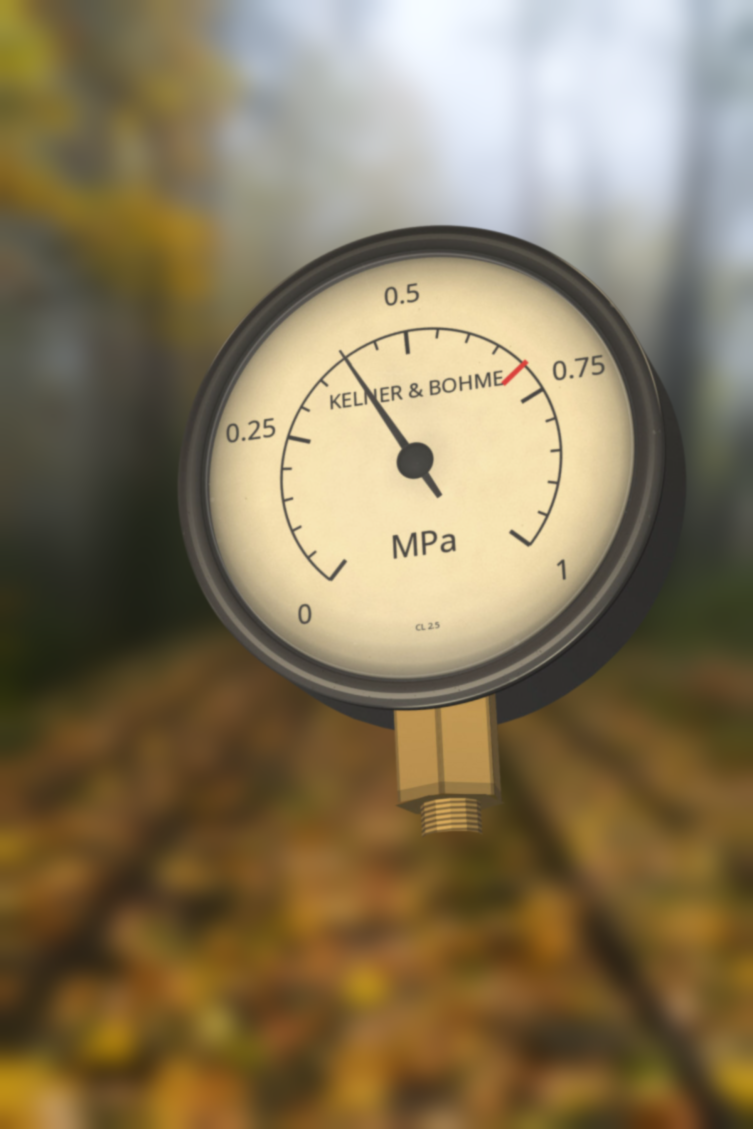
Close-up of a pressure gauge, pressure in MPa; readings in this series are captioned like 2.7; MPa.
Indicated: 0.4; MPa
